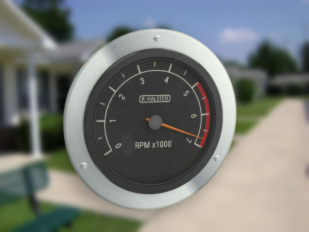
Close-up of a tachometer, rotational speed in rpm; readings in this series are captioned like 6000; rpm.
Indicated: 6750; rpm
